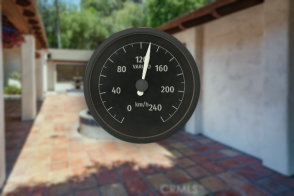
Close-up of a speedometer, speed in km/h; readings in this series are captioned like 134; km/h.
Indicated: 130; km/h
